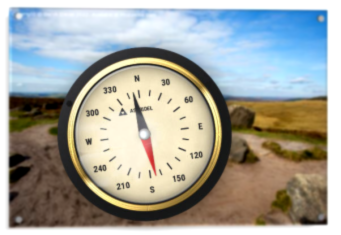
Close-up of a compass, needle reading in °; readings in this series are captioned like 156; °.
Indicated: 172.5; °
